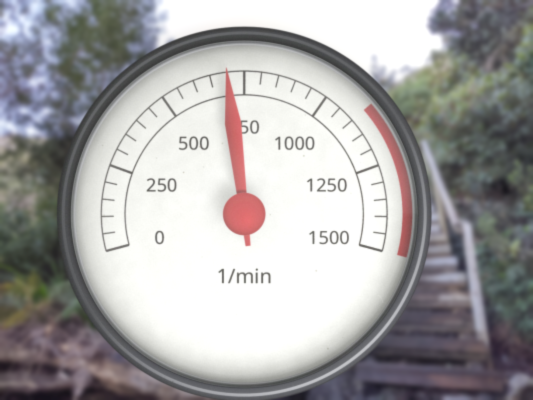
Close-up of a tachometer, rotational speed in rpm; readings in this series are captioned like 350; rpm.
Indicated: 700; rpm
